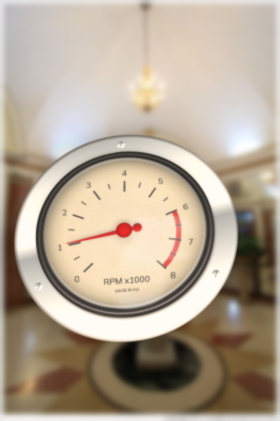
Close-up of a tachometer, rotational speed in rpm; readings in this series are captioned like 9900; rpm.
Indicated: 1000; rpm
